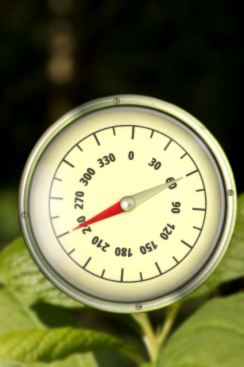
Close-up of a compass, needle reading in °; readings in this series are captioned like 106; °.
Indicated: 240; °
